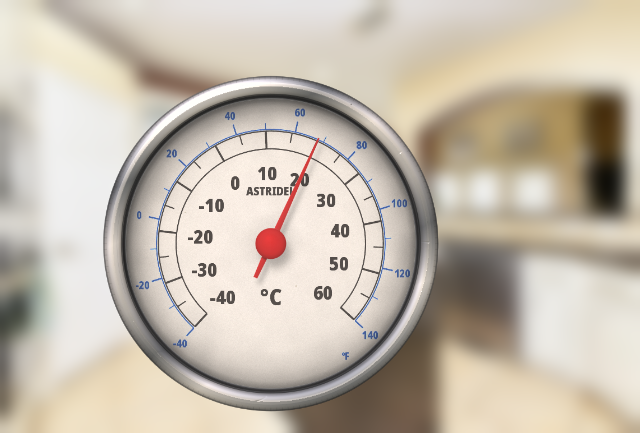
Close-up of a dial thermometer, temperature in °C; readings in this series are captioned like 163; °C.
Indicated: 20; °C
